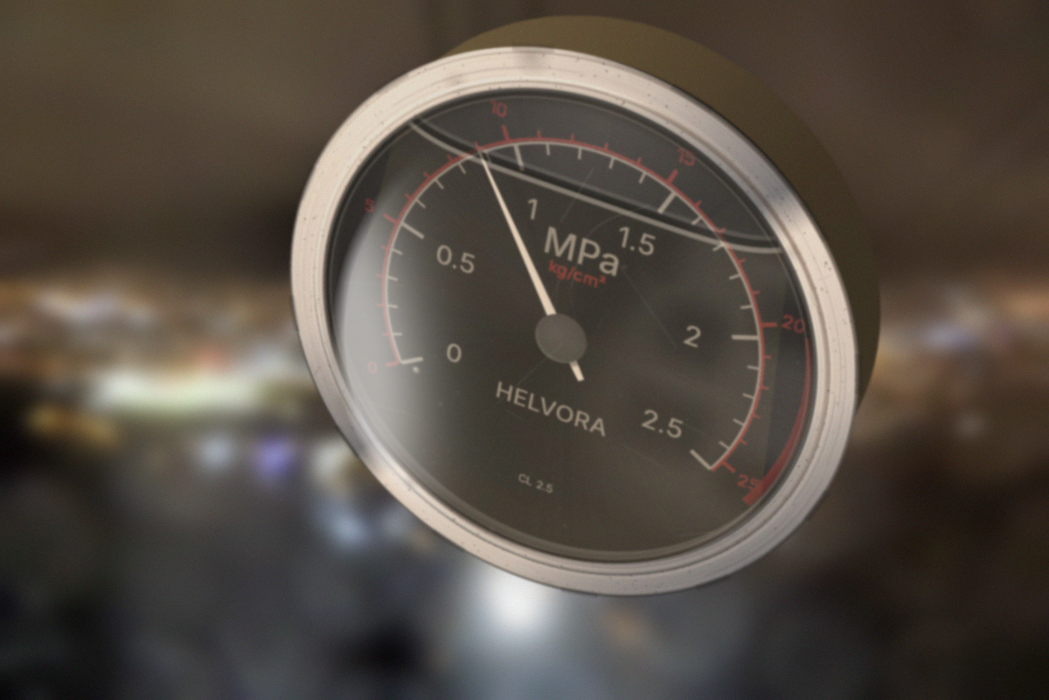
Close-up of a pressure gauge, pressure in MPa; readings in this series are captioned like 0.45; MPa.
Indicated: 0.9; MPa
